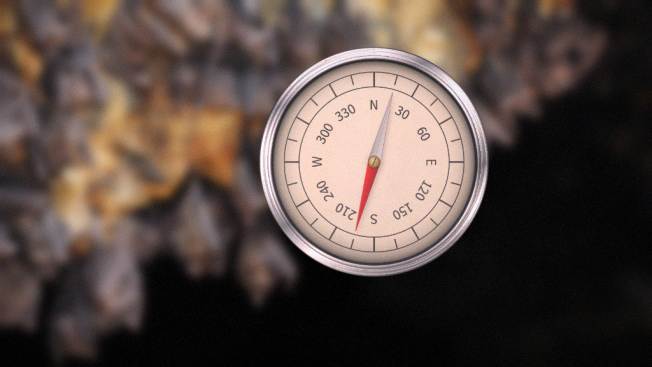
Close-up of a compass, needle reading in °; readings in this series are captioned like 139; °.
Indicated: 195; °
